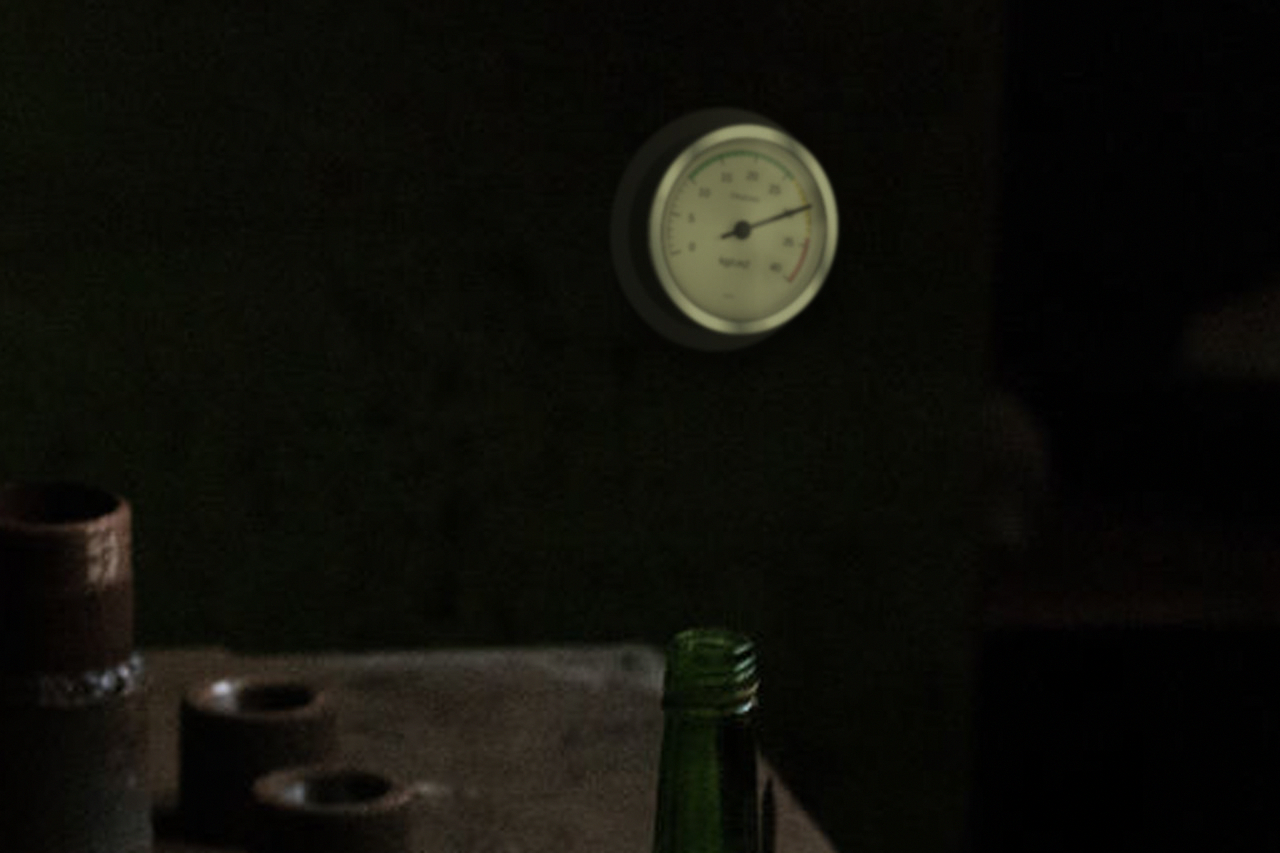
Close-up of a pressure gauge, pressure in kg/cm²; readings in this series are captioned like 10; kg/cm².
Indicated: 30; kg/cm²
